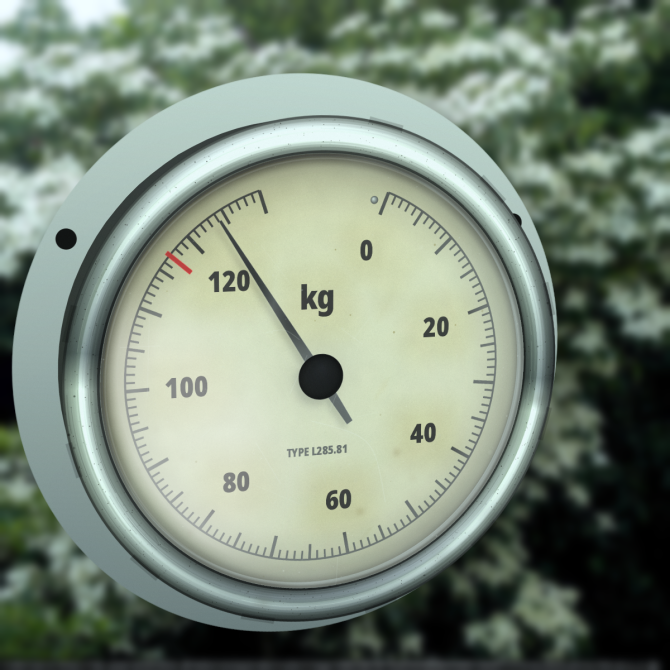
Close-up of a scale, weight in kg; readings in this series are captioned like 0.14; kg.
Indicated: 124; kg
